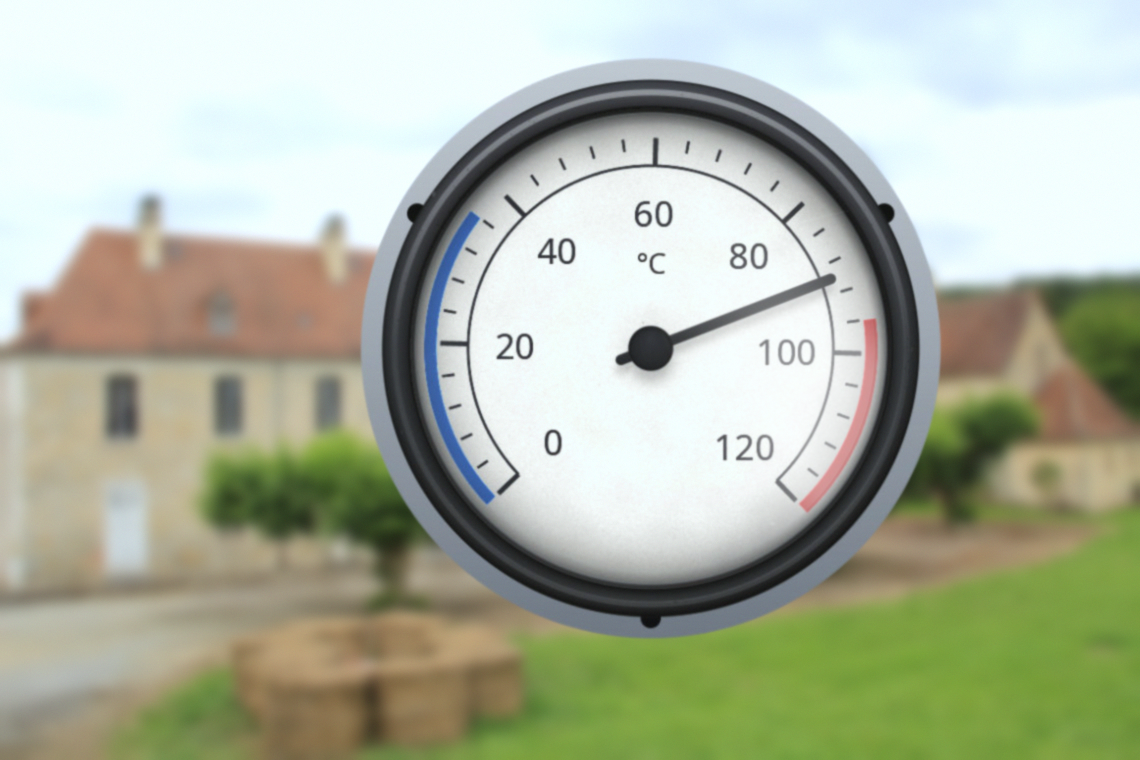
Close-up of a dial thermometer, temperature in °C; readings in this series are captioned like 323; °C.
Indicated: 90; °C
